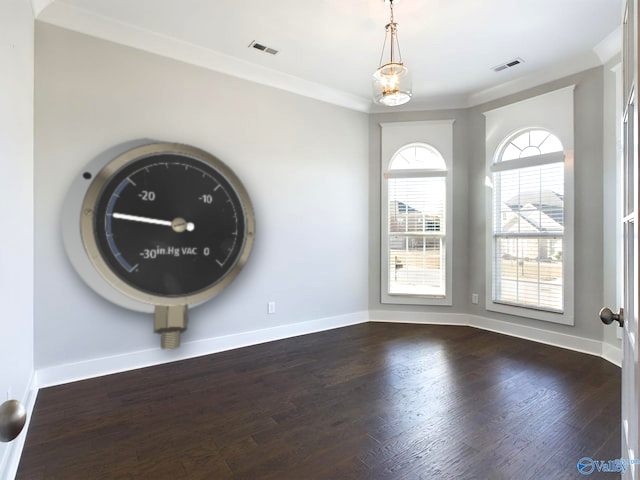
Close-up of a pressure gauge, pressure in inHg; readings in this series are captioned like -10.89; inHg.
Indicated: -24; inHg
